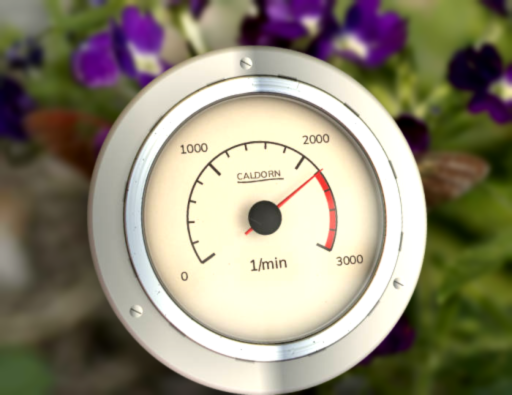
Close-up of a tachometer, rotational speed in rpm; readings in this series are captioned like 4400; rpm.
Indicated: 2200; rpm
